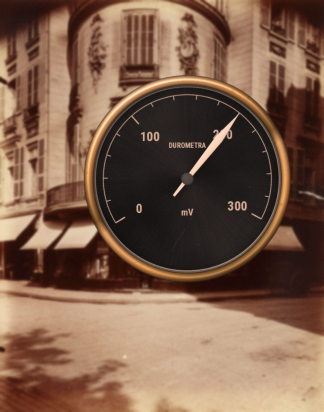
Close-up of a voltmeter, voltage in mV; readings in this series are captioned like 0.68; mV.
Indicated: 200; mV
